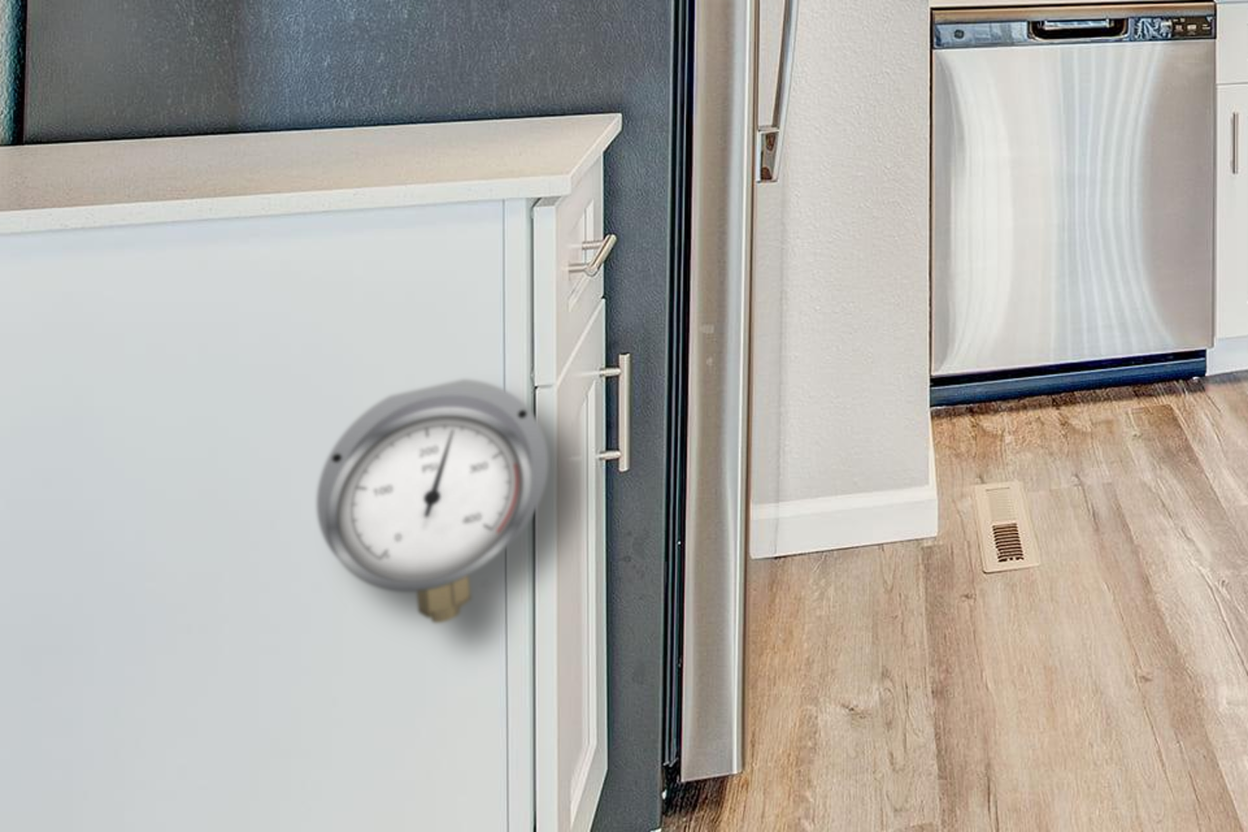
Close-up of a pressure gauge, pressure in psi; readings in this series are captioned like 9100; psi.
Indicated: 230; psi
